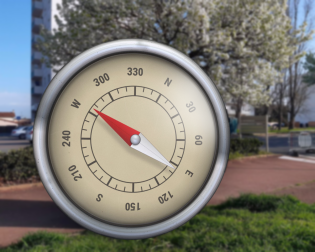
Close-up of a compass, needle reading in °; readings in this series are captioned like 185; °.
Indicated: 275; °
